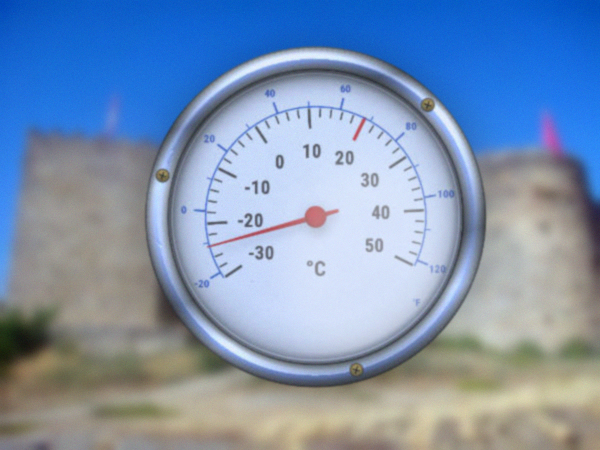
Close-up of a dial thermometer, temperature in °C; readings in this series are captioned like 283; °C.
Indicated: -24; °C
